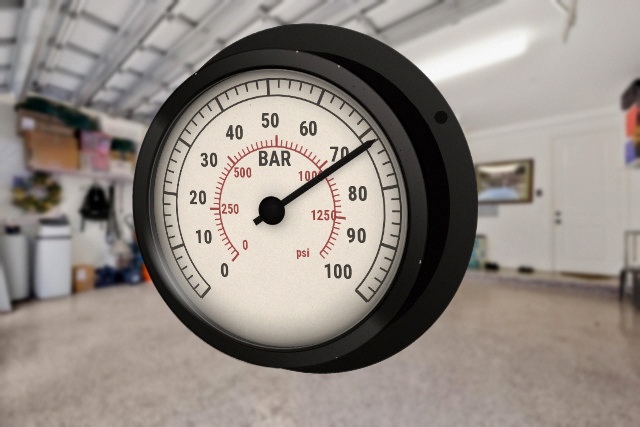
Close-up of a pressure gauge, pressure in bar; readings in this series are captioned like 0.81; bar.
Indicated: 72; bar
